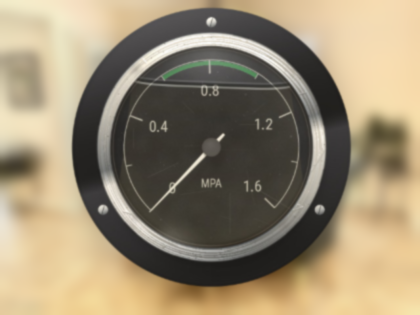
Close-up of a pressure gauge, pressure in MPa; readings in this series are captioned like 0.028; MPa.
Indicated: 0; MPa
